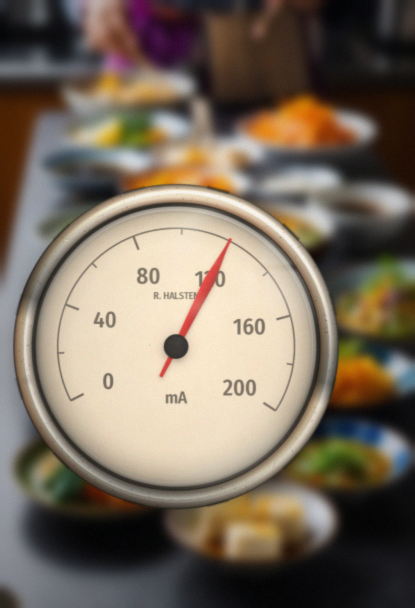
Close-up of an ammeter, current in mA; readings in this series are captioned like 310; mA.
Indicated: 120; mA
